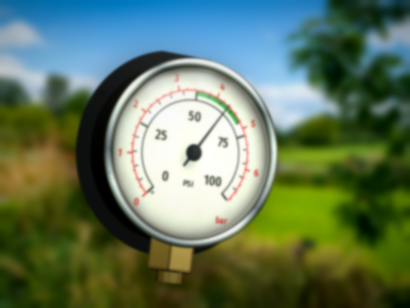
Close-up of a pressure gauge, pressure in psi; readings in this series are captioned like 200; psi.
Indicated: 62.5; psi
